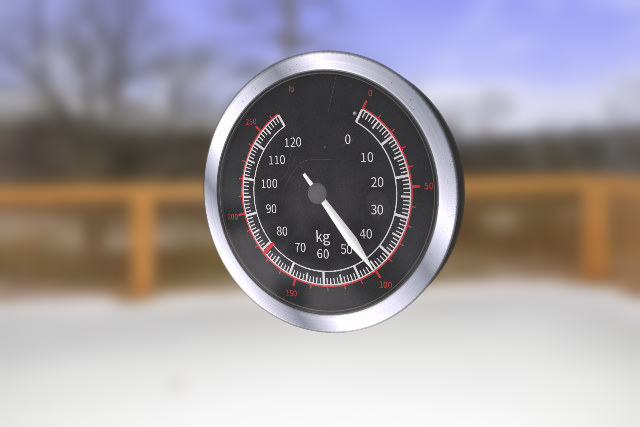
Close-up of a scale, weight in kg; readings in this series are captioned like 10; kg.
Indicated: 45; kg
